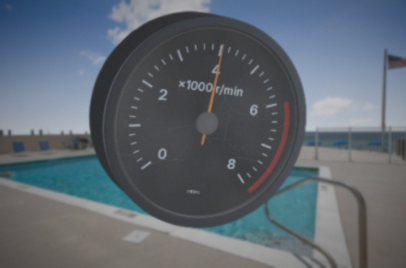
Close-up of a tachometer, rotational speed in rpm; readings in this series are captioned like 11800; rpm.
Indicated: 4000; rpm
